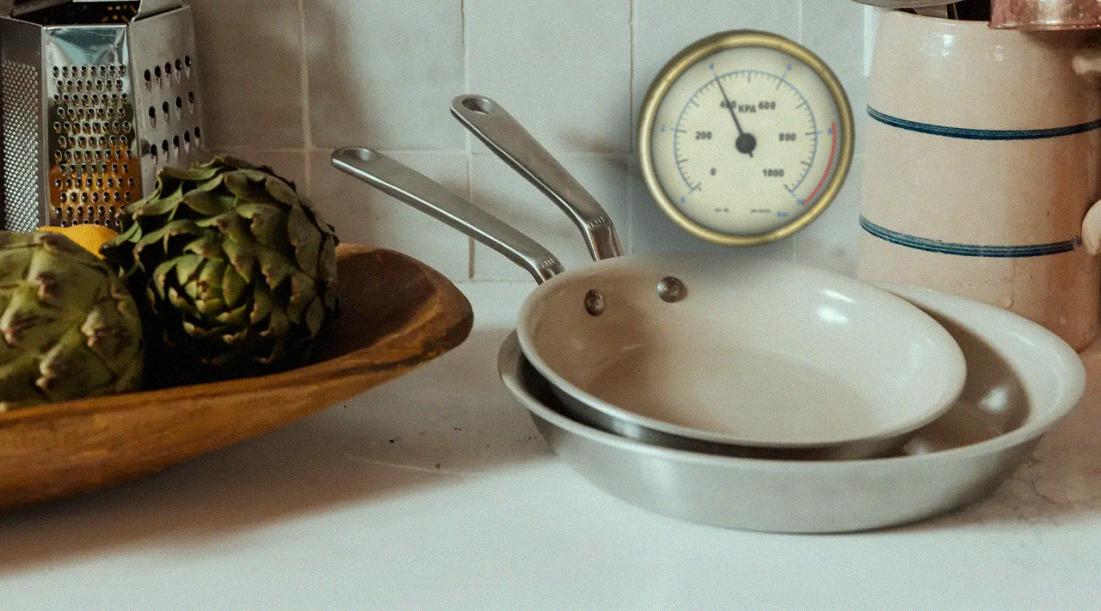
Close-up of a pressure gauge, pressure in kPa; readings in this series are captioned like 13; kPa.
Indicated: 400; kPa
